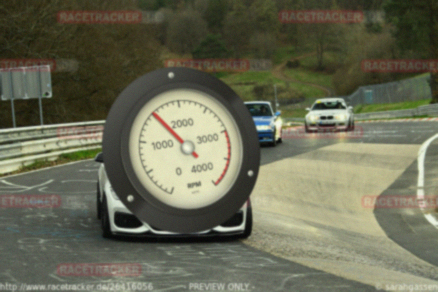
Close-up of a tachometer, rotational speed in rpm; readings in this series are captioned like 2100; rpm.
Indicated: 1500; rpm
